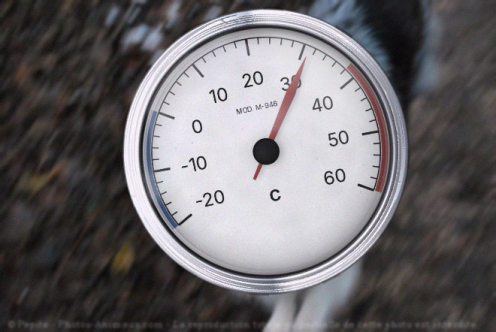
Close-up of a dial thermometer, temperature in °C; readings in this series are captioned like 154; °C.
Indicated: 31; °C
